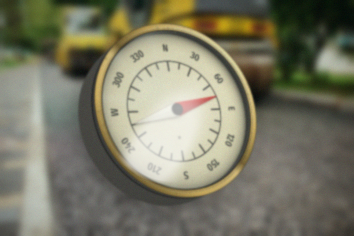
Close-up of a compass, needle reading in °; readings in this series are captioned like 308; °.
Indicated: 75; °
